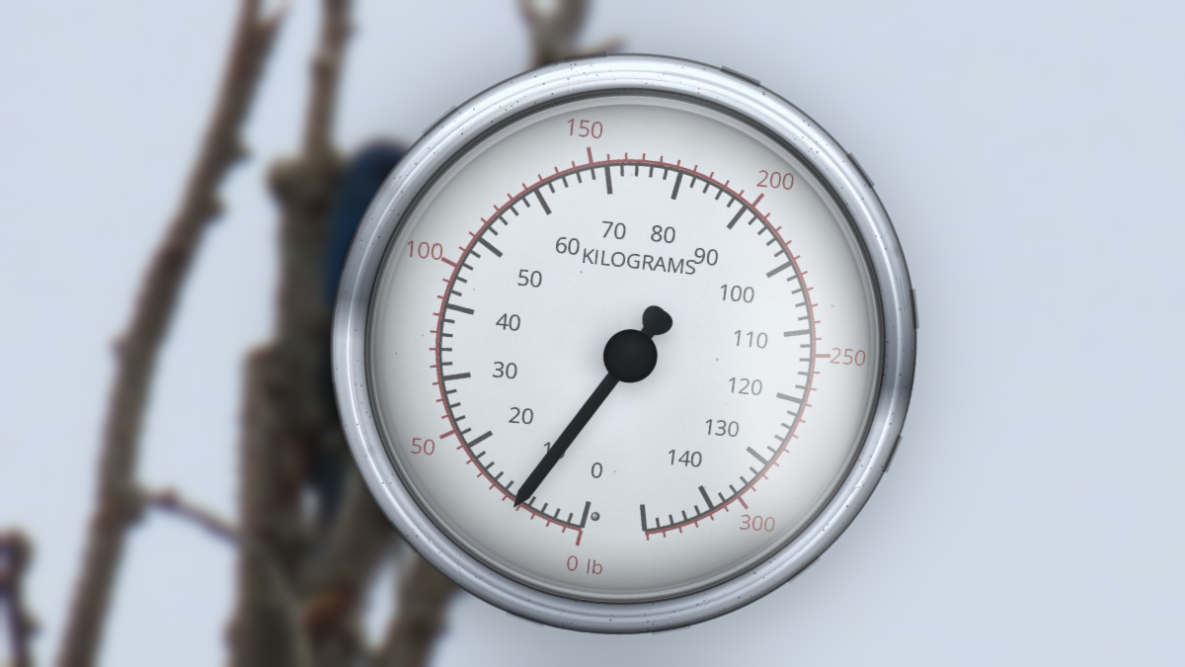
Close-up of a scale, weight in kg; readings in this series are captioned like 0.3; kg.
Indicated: 10; kg
